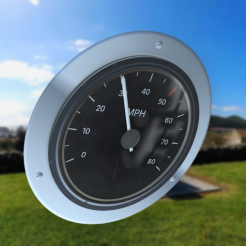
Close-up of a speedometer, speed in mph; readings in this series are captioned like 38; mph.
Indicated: 30; mph
